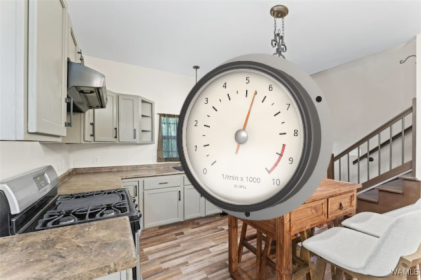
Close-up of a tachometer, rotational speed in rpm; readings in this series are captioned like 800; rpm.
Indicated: 5500; rpm
